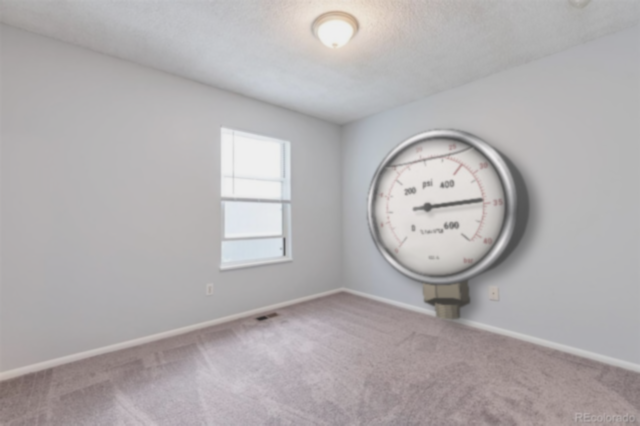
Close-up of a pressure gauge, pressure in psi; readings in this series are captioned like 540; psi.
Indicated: 500; psi
